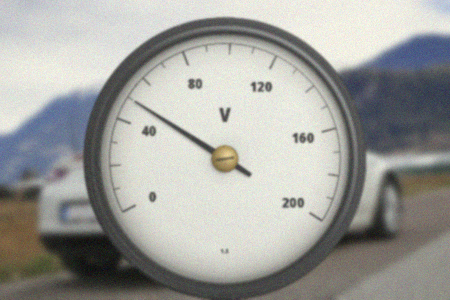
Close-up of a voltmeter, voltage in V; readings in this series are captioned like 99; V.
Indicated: 50; V
